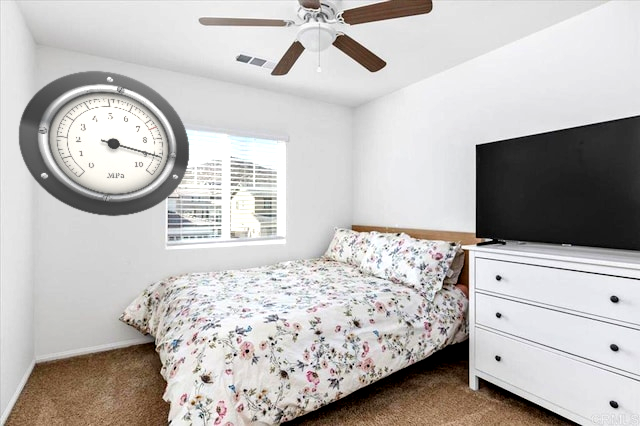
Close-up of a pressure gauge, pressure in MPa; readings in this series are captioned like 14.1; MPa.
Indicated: 9; MPa
